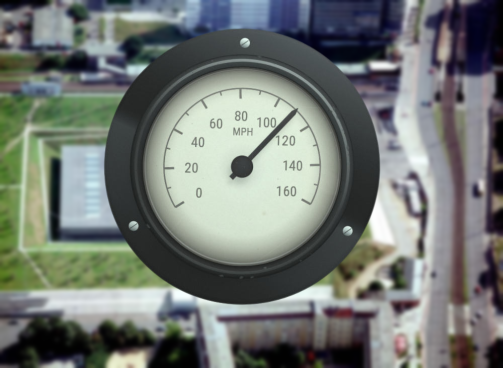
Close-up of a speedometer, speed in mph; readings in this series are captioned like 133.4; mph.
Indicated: 110; mph
